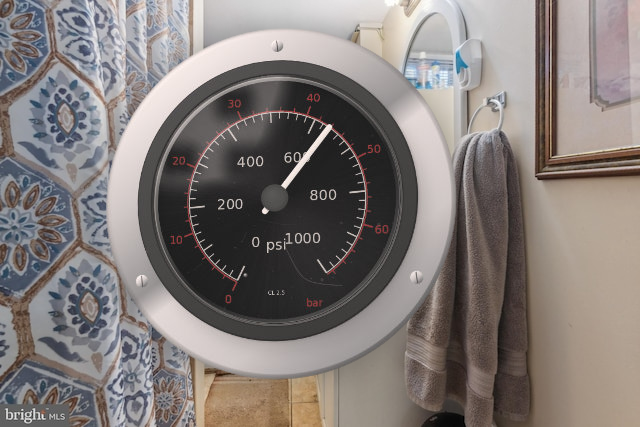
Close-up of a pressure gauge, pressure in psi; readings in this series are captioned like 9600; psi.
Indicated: 640; psi
